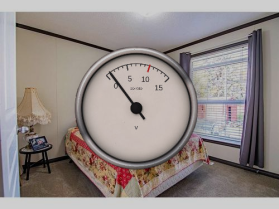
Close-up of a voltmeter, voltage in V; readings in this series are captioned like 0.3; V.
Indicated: 1; V
